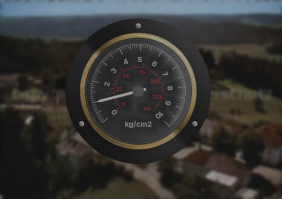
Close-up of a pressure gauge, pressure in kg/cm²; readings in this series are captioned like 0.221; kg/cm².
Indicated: 1; kg/cm²
